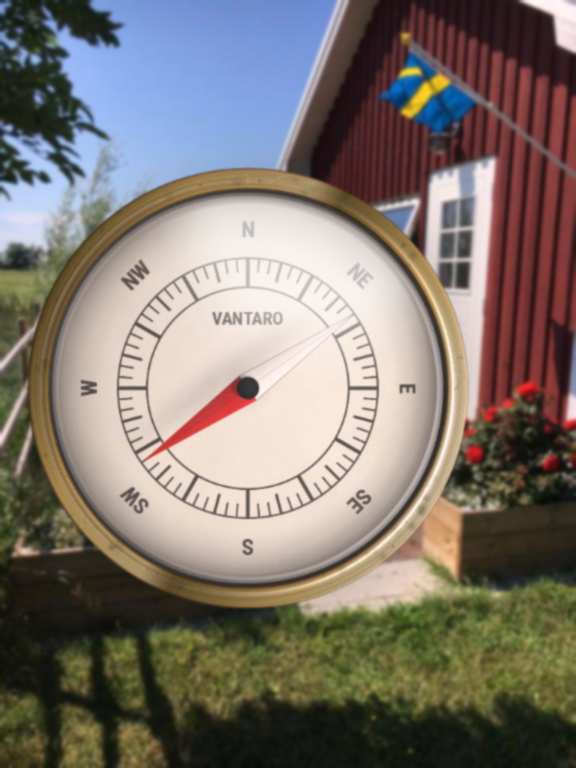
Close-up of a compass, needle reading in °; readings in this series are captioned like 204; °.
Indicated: 235; °
